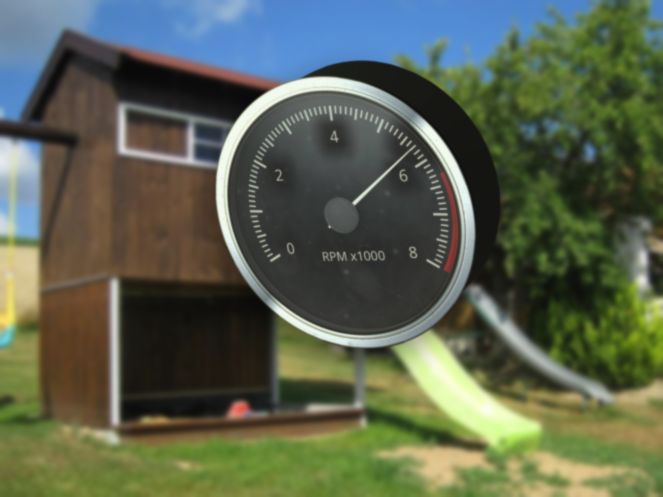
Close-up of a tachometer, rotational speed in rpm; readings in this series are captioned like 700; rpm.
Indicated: 5700; rpm
